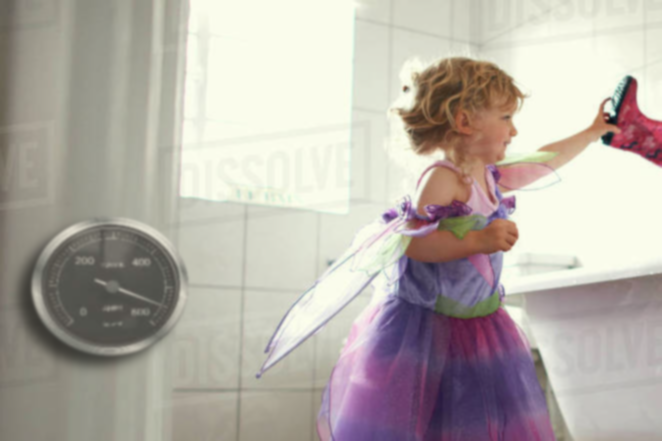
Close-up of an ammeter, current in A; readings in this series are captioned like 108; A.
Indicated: 550; A
